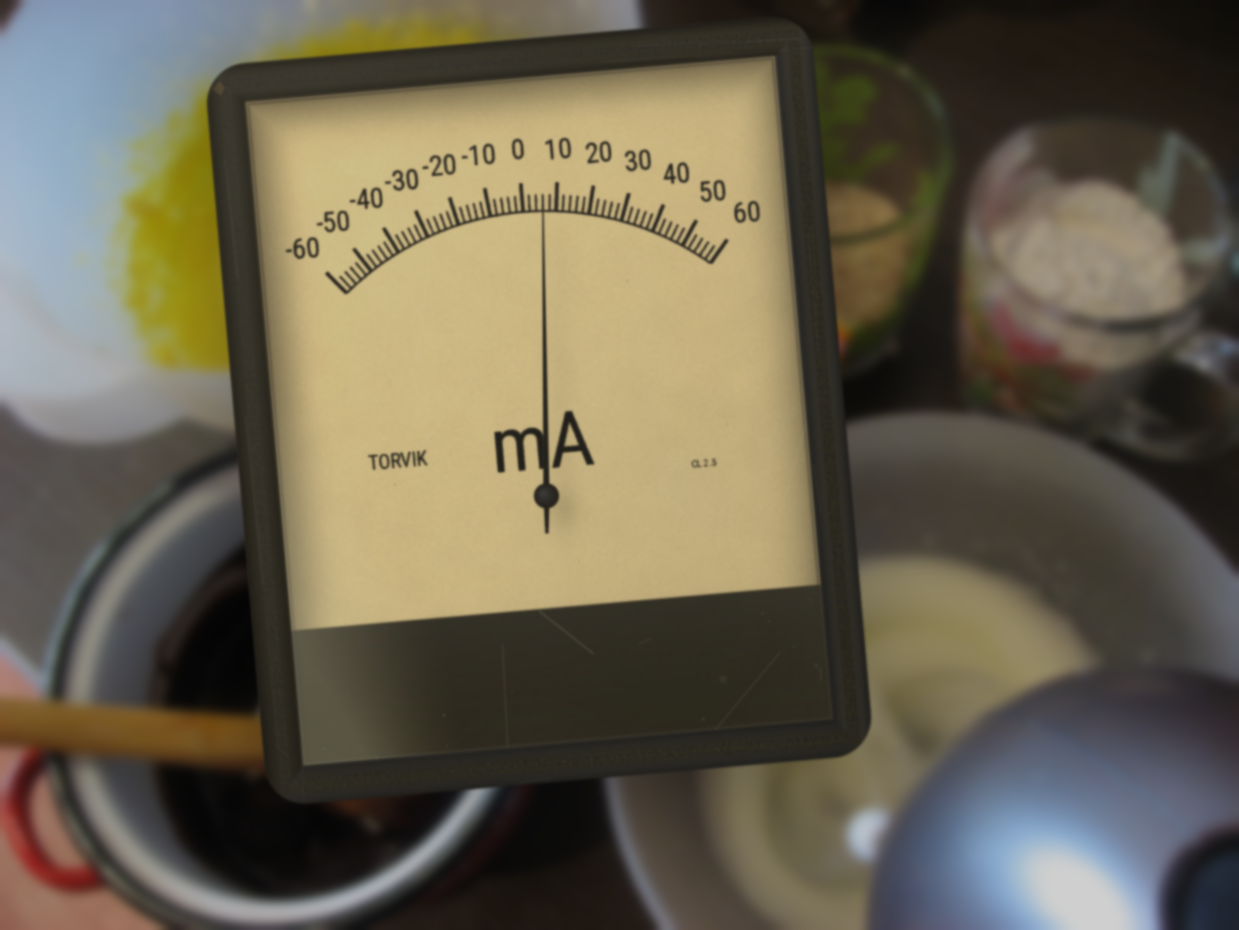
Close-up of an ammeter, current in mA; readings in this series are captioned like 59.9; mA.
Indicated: 6; mA
